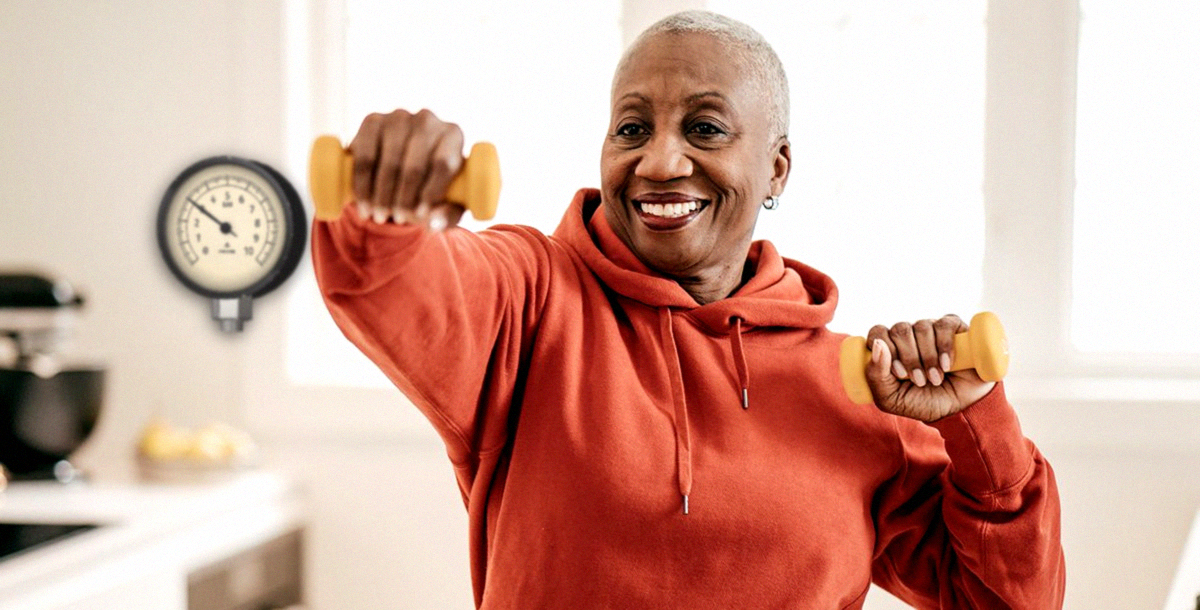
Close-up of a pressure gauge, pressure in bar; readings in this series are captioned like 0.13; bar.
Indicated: 3; bar
